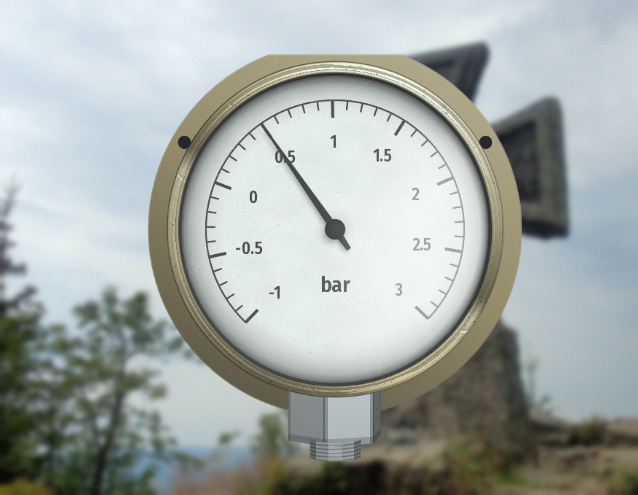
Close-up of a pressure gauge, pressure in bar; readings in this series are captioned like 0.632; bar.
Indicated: 0.5; bar
